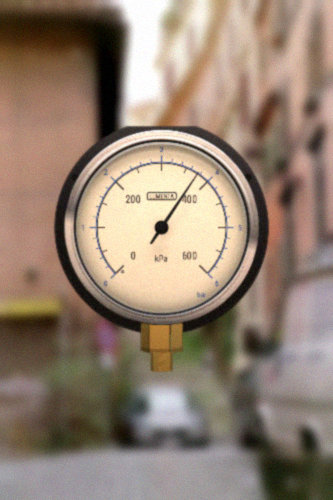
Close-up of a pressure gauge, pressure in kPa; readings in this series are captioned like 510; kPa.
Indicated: 375; kPa
